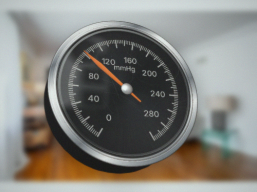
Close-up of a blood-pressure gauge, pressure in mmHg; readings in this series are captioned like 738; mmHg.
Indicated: 100; mmHg
